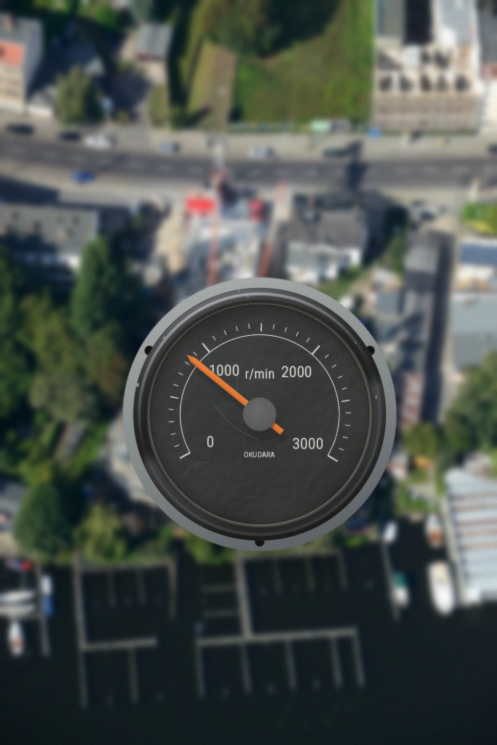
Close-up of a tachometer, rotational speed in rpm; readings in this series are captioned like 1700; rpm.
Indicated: 850; rpm
